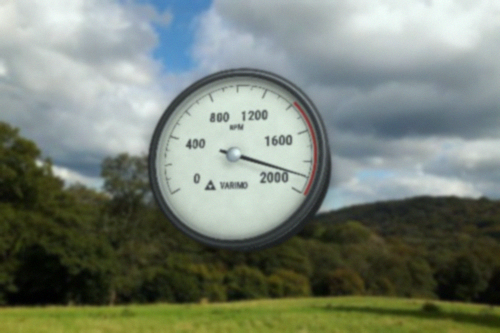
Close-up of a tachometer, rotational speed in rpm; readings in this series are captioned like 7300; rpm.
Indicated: 1900; rpm
